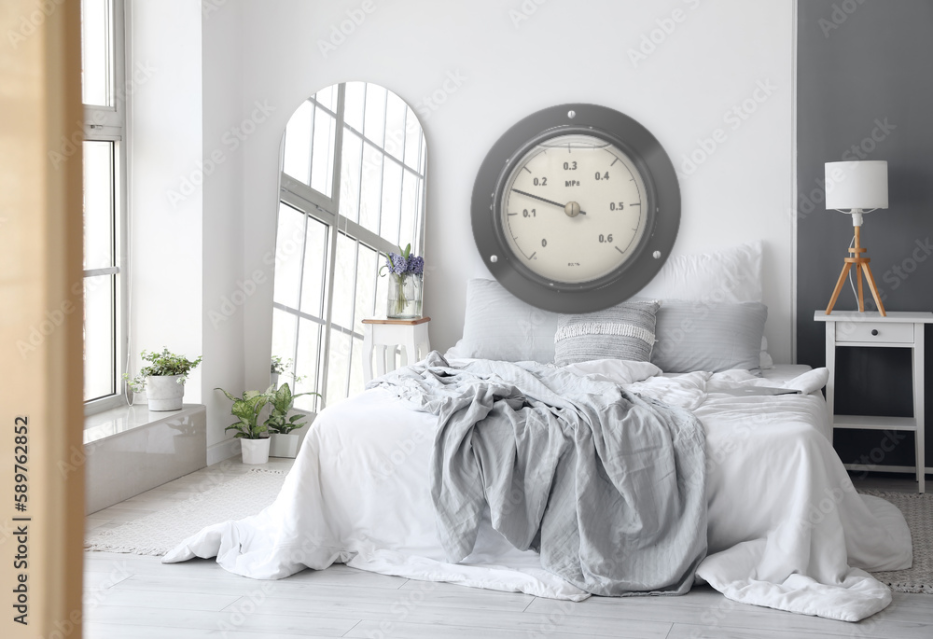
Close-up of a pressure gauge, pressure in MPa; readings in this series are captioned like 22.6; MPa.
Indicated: 0.15; MPa
